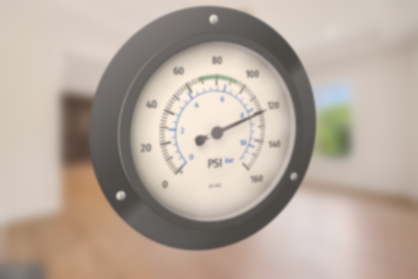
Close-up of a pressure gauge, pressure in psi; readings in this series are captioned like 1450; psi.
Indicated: 120; psi
